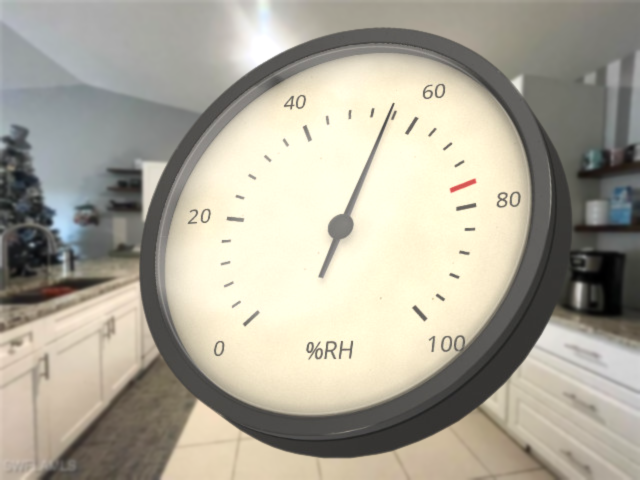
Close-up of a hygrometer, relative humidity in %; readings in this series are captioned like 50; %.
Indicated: 56; %
